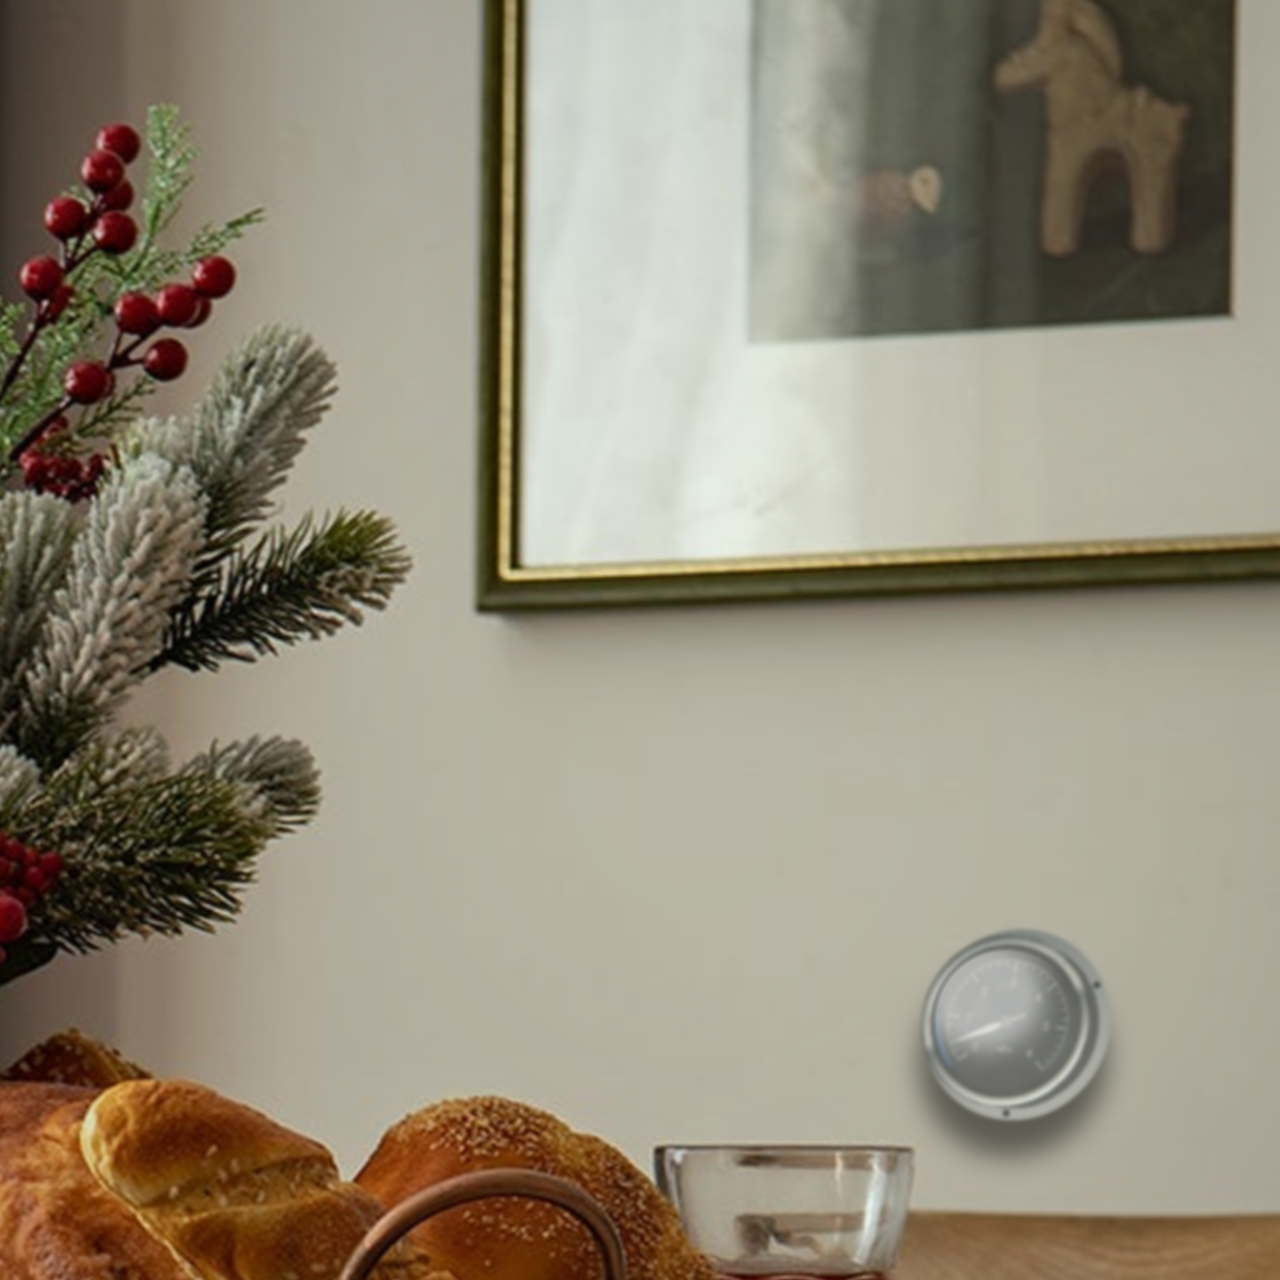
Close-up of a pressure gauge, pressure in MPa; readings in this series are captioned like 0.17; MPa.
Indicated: 0.4; MPa
